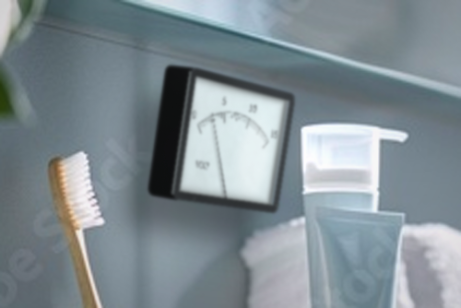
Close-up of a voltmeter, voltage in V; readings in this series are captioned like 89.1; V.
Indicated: 2.5; V
